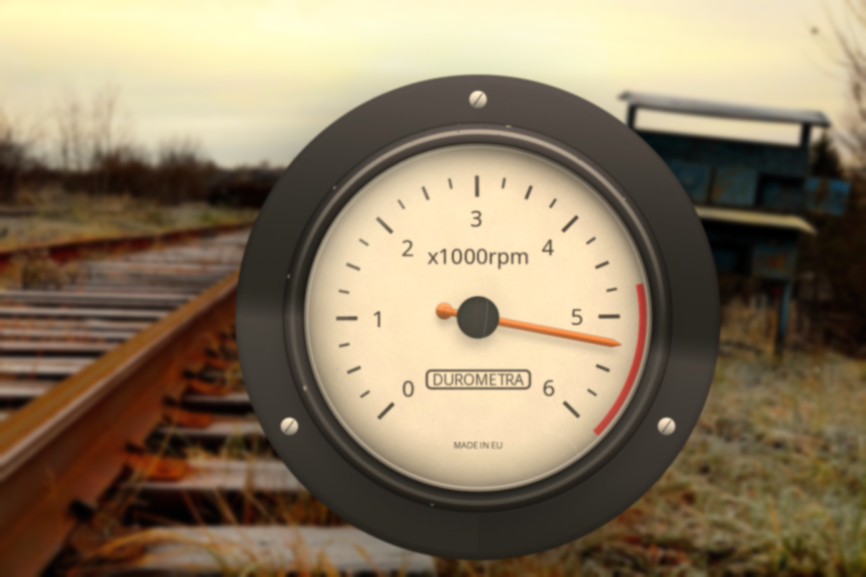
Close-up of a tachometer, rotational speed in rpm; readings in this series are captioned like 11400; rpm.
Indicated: 5250; rpm
